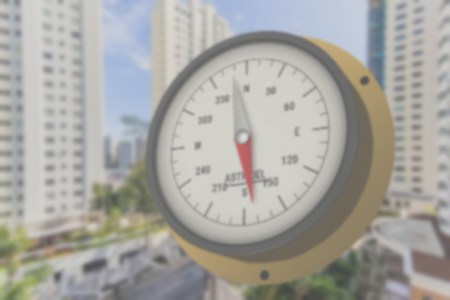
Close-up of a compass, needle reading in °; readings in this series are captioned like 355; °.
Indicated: 170; °
